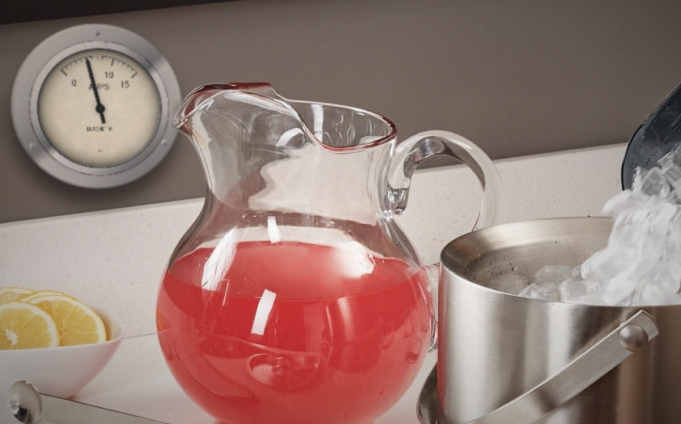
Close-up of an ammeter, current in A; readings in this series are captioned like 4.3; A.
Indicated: 5; A
